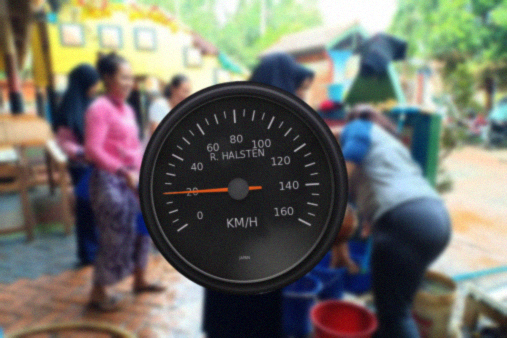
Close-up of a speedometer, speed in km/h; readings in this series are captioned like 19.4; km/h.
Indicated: 20; km/h
